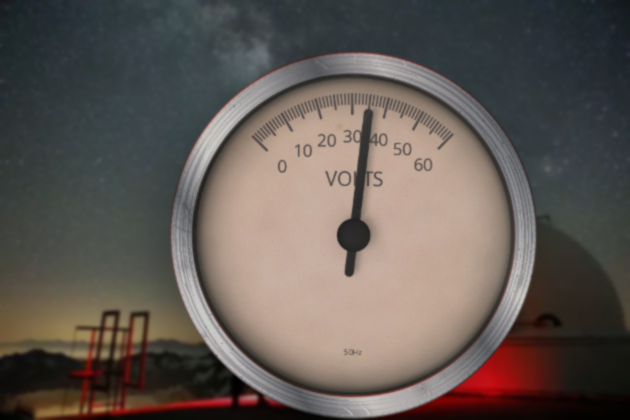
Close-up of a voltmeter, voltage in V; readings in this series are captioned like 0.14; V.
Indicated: 35; V
